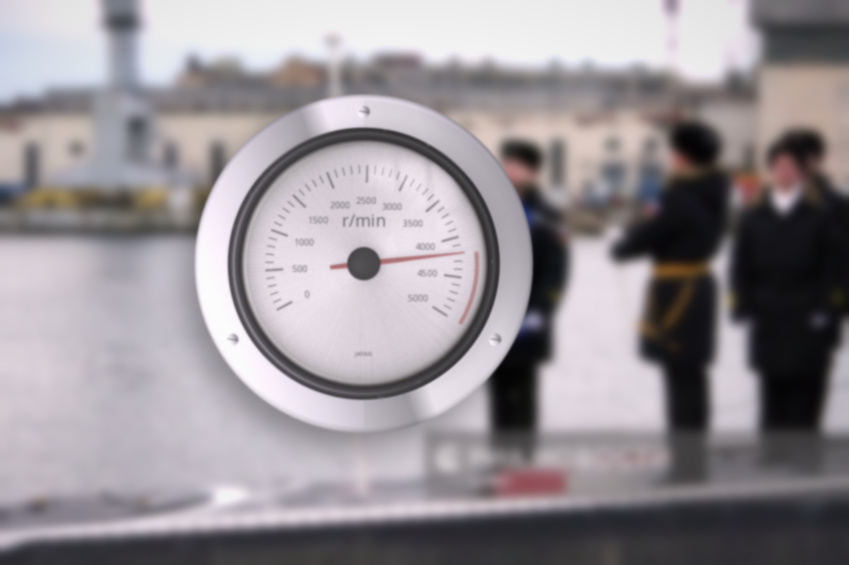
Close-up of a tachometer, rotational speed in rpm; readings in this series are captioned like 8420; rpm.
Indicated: 4200; rpm
